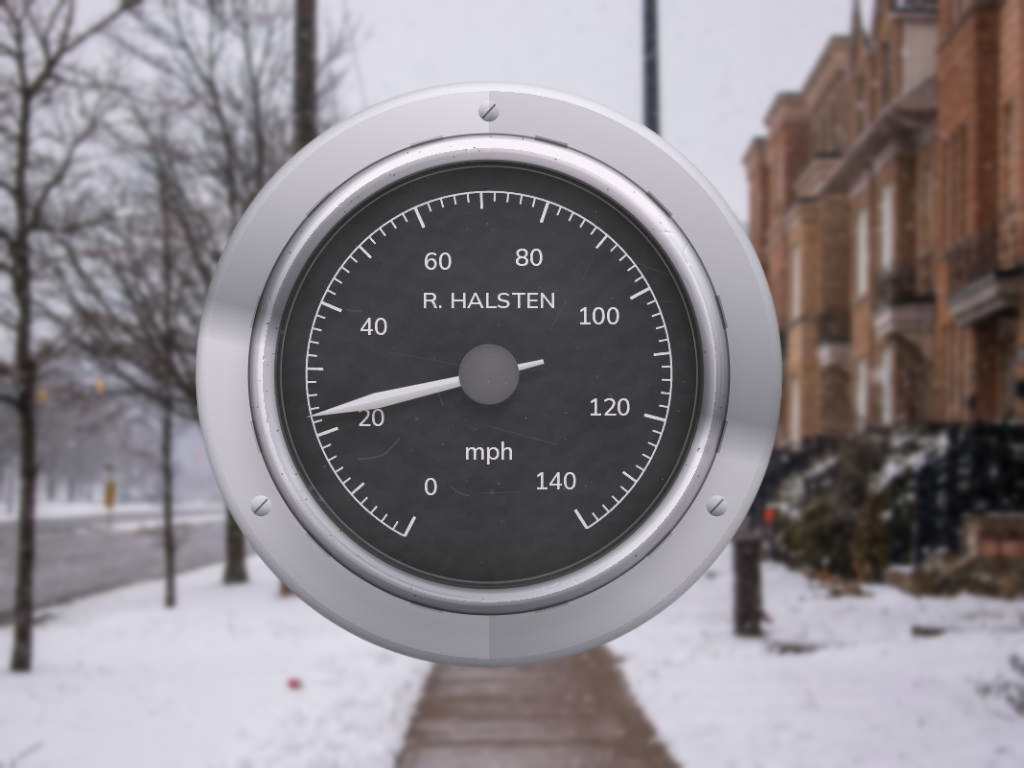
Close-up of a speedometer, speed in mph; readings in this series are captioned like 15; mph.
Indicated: 23; mph
